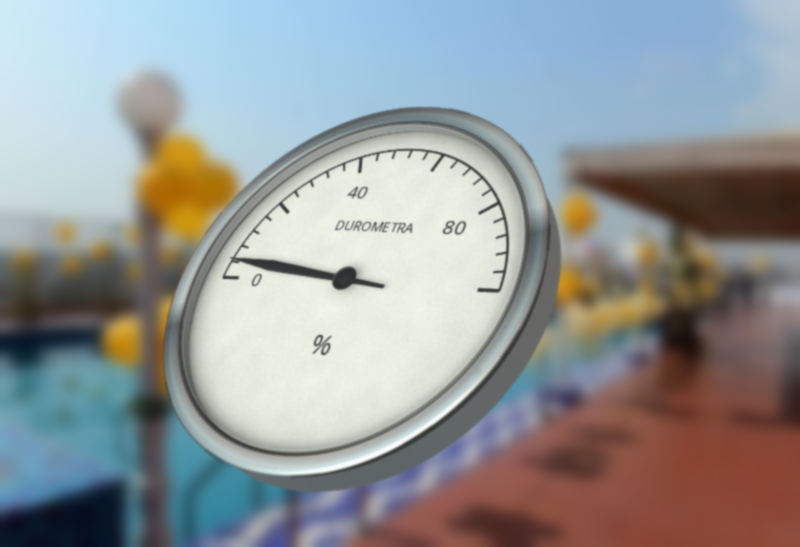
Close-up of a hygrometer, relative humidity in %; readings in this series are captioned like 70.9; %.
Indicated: 4; %
